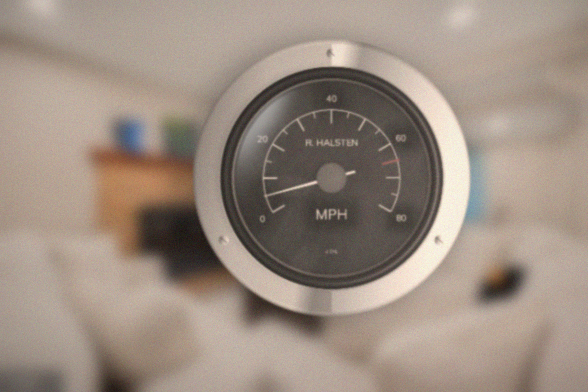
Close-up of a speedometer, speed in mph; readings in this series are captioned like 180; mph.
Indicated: 5; mph
